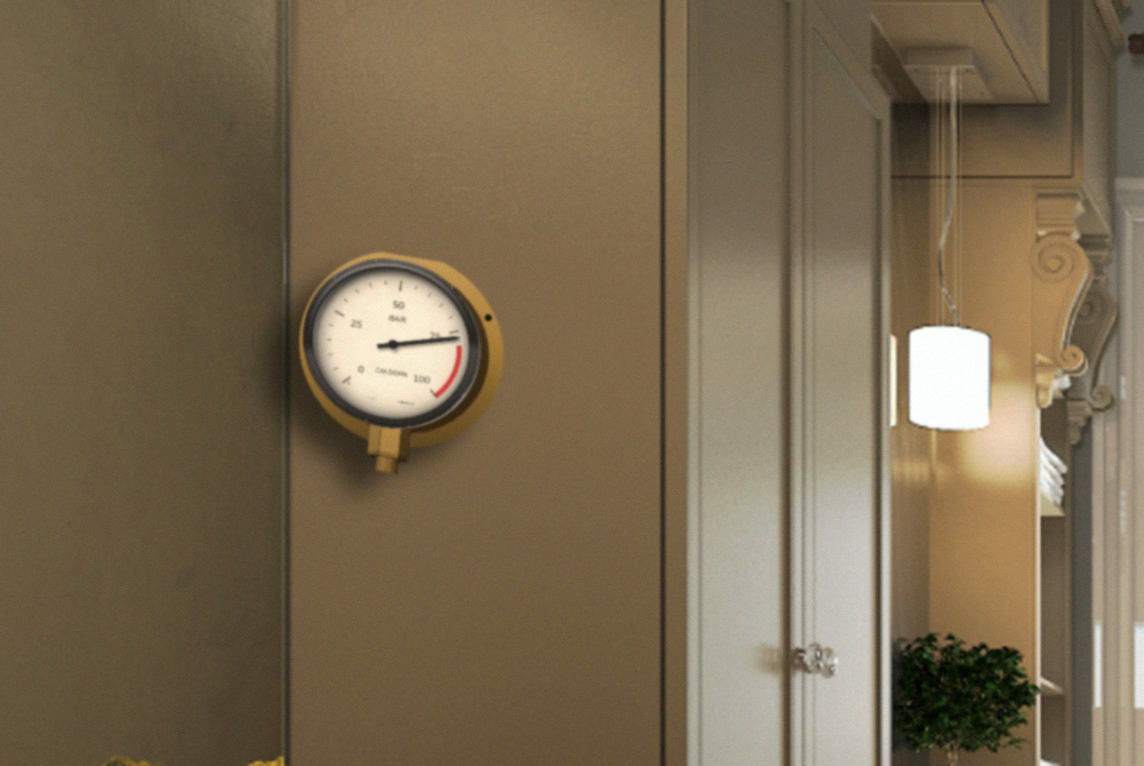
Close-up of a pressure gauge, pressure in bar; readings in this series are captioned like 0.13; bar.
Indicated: 77.5; bar
